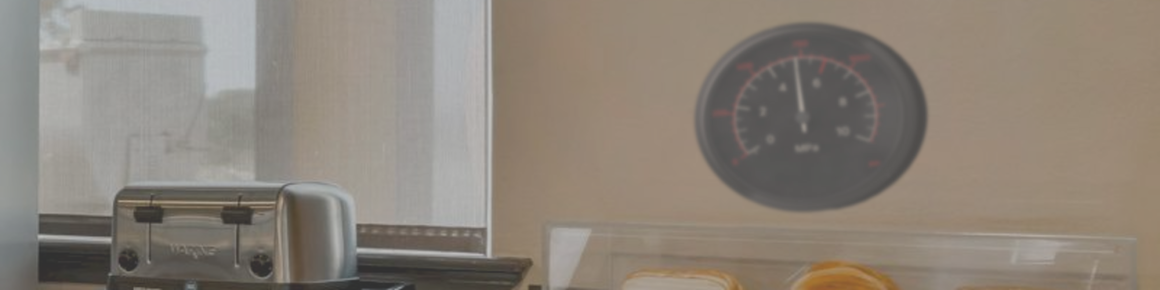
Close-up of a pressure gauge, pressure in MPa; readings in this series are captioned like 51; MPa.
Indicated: 5; MPa
